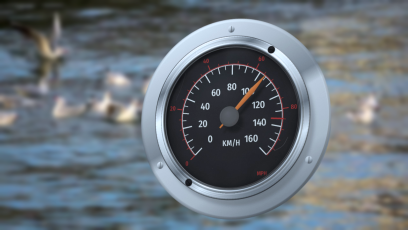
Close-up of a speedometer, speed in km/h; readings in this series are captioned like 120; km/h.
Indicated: 105; km/h
